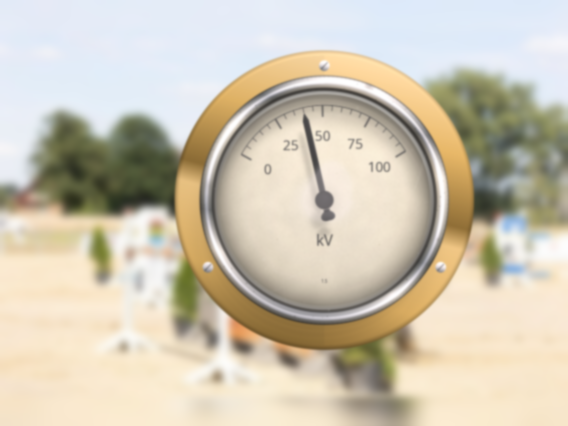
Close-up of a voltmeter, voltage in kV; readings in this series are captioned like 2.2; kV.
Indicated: 40; kV
